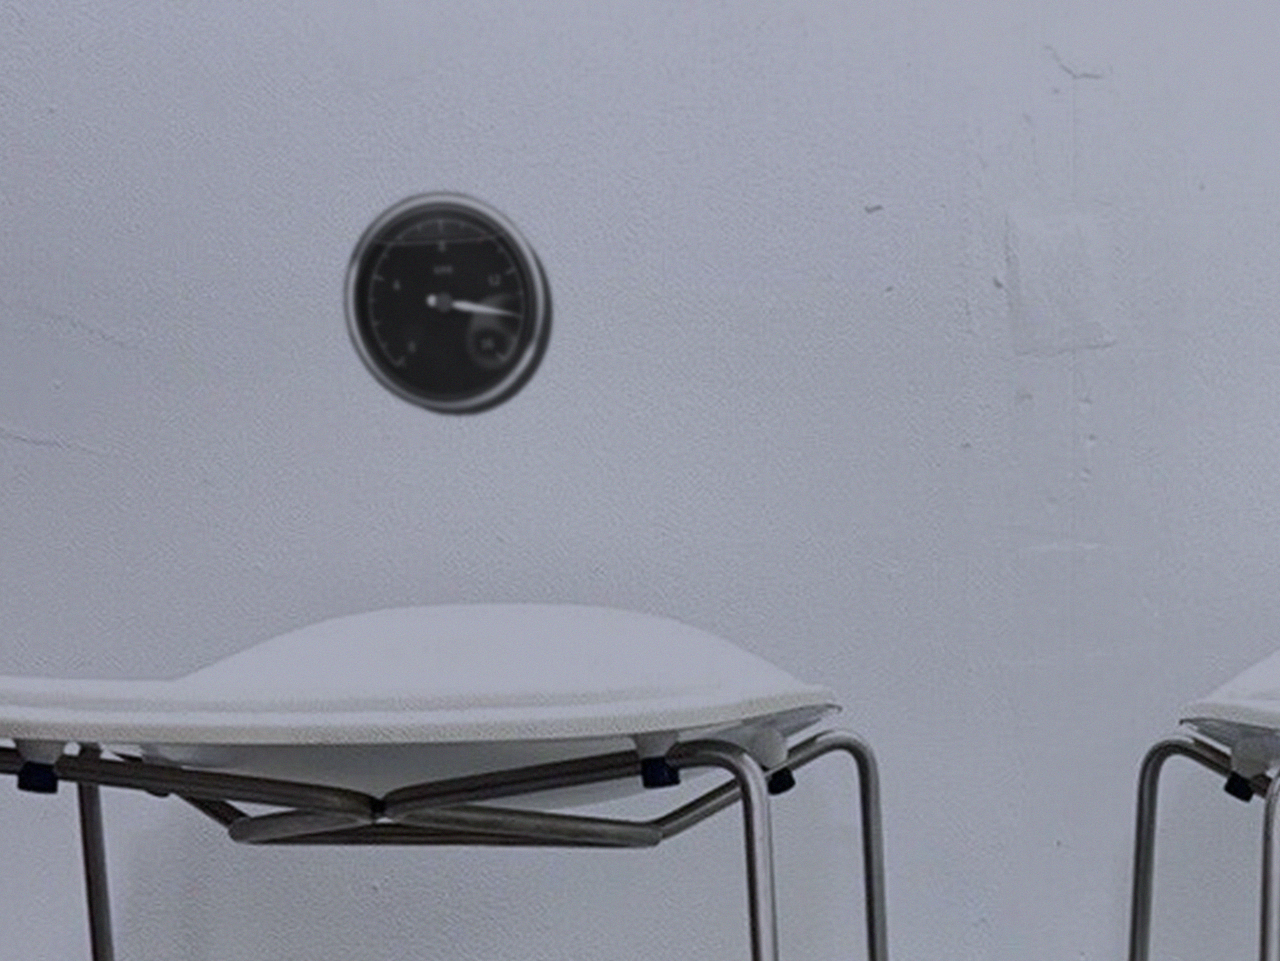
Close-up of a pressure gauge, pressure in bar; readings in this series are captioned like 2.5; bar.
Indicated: 14; bar
